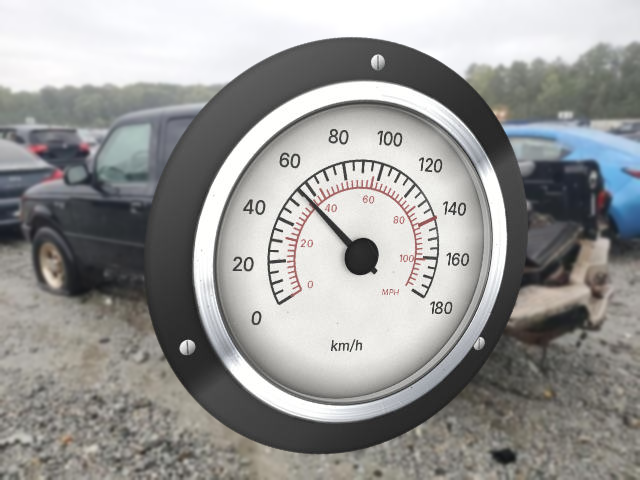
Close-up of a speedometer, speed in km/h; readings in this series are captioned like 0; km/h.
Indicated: 55; km/h
